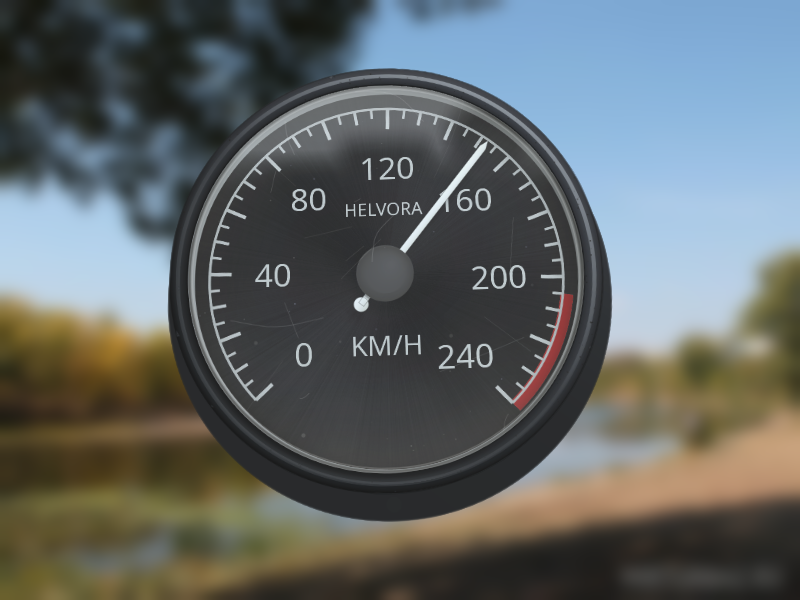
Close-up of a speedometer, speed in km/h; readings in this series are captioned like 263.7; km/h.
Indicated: 152.5; km/h
